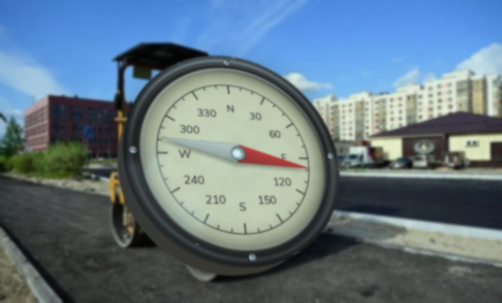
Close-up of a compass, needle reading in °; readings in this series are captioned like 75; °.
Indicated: 100; °
